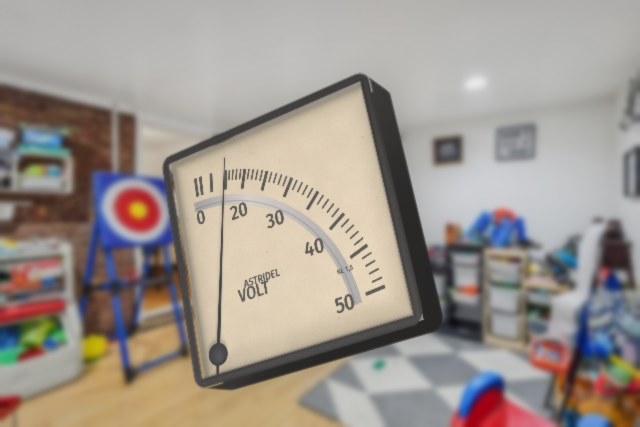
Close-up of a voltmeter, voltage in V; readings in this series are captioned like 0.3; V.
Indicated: 15; V
